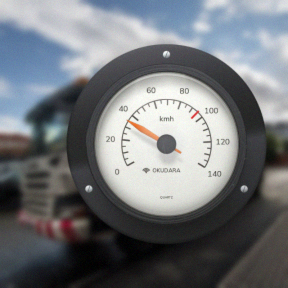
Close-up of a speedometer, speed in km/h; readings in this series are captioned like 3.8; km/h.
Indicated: 35; km/h
